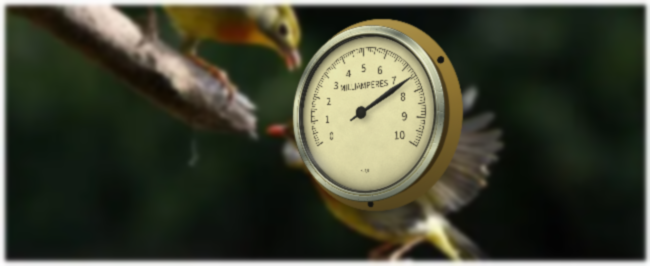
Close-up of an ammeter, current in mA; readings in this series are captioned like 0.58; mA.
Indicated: 7.5; mA
